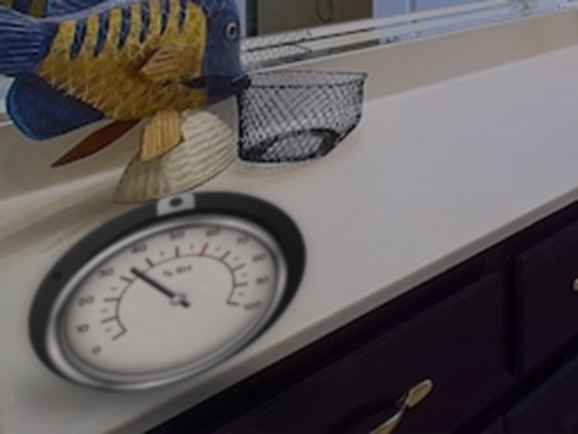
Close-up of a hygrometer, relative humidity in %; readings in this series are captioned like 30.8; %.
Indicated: 35; %
